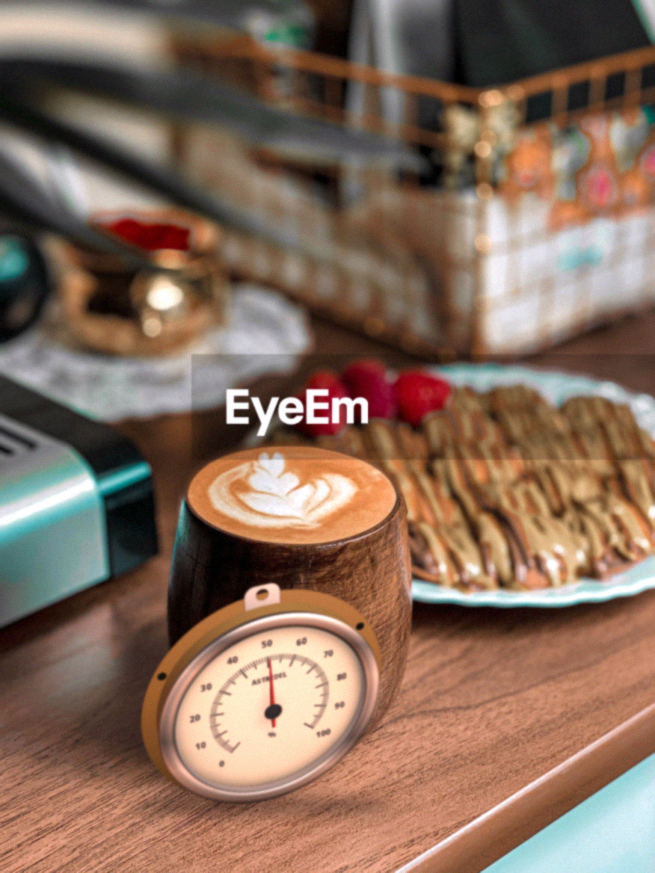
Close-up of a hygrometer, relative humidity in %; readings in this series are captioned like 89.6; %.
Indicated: 50; %
